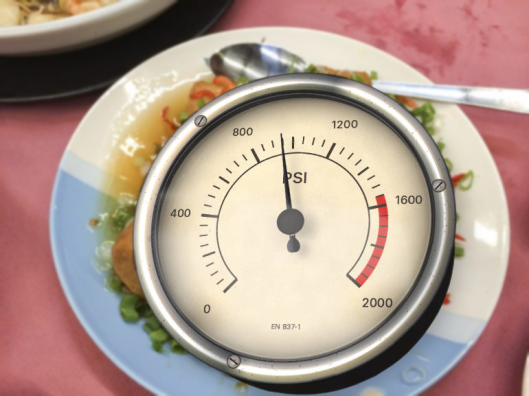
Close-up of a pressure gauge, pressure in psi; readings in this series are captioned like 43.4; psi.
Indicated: 950; psi
